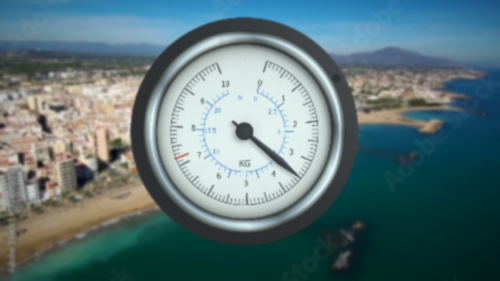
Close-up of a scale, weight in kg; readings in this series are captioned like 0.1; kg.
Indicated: 3.5; kg
